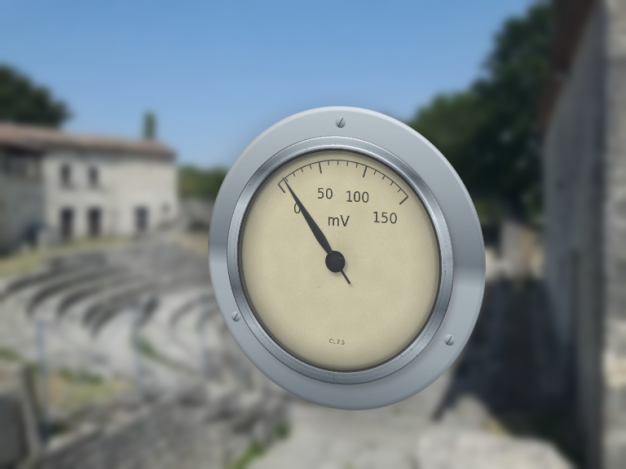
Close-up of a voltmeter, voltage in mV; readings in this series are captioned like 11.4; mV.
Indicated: 10; mV
